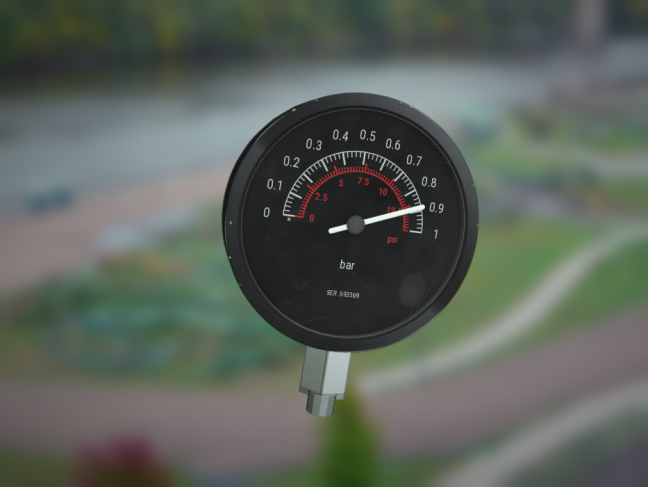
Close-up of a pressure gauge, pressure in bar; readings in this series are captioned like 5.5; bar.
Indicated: 0.88; bar
